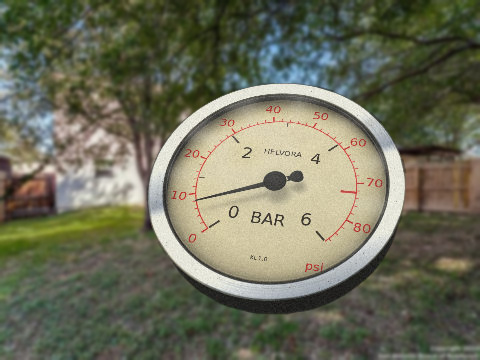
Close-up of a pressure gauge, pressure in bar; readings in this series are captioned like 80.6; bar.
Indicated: 0.5; bar
